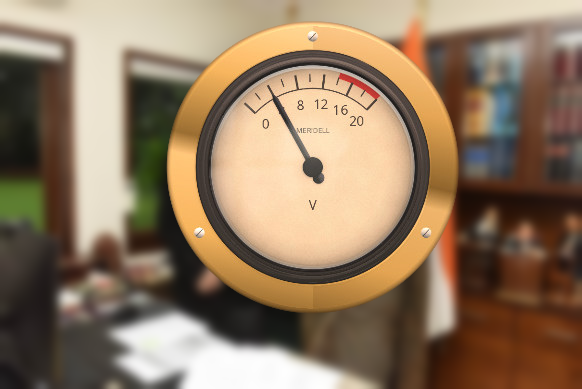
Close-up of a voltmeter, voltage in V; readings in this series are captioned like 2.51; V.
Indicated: 4; V
